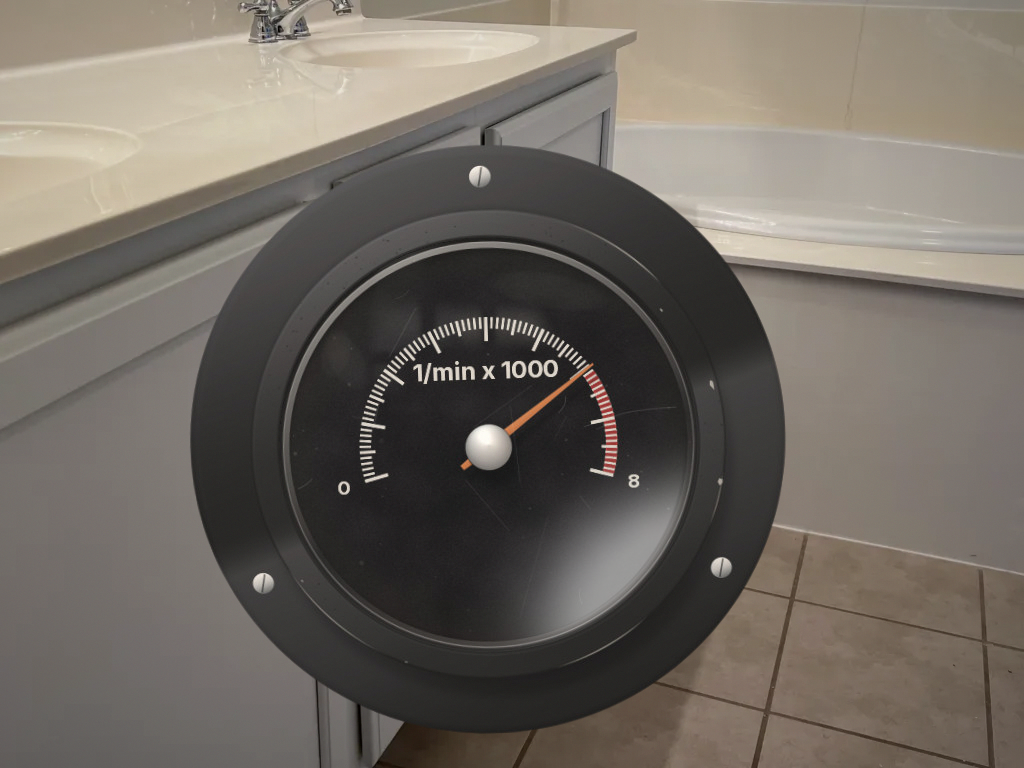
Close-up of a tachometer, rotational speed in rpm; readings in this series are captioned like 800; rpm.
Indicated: 6000; rpm
